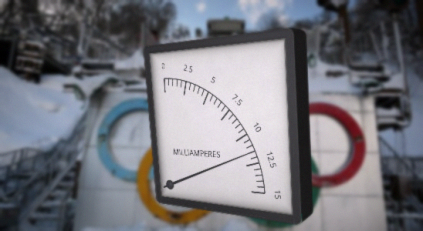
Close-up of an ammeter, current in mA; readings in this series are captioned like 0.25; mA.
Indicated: 11.5; mA
